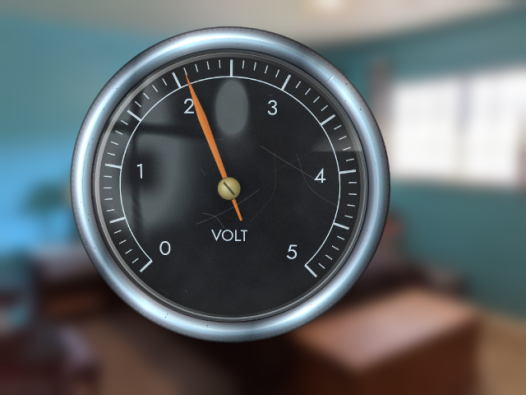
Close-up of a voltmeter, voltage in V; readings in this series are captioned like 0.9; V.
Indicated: 2.1; V
